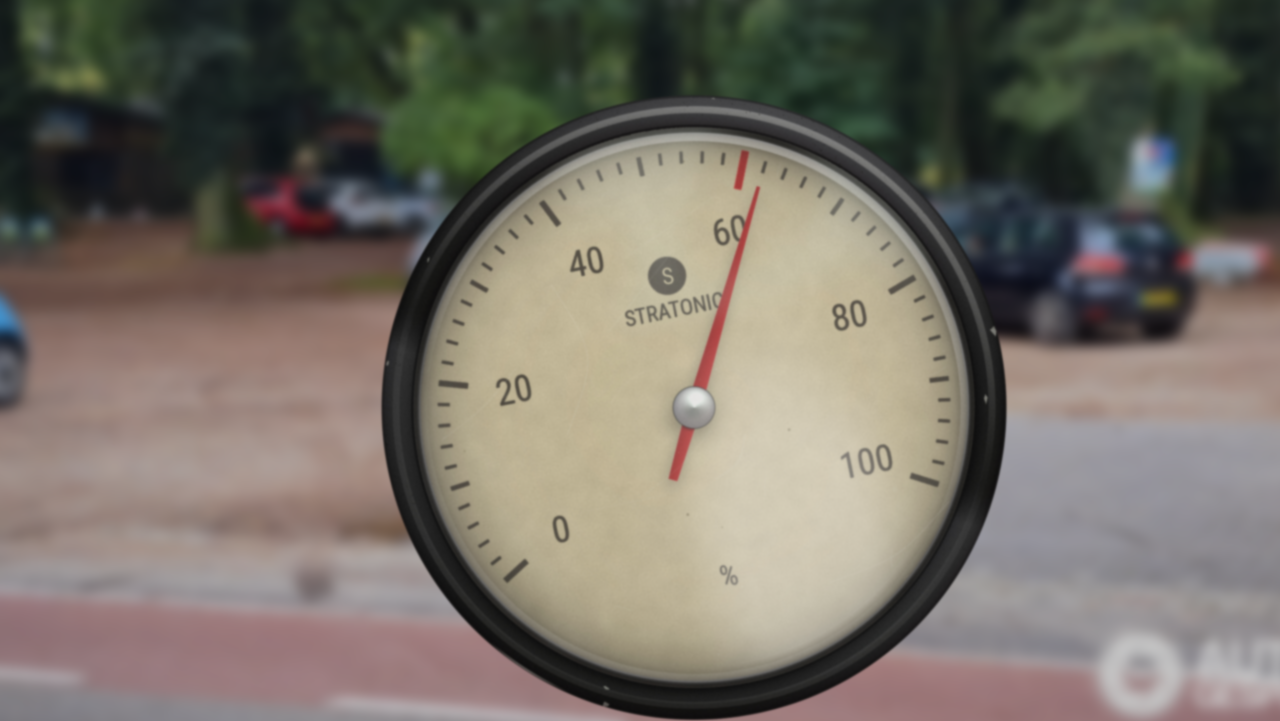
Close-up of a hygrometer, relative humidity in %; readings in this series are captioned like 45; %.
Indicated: 62; %
